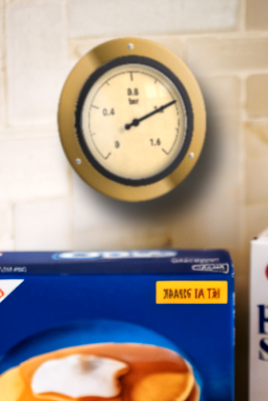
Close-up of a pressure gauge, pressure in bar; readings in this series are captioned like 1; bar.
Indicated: 1.2; bar
